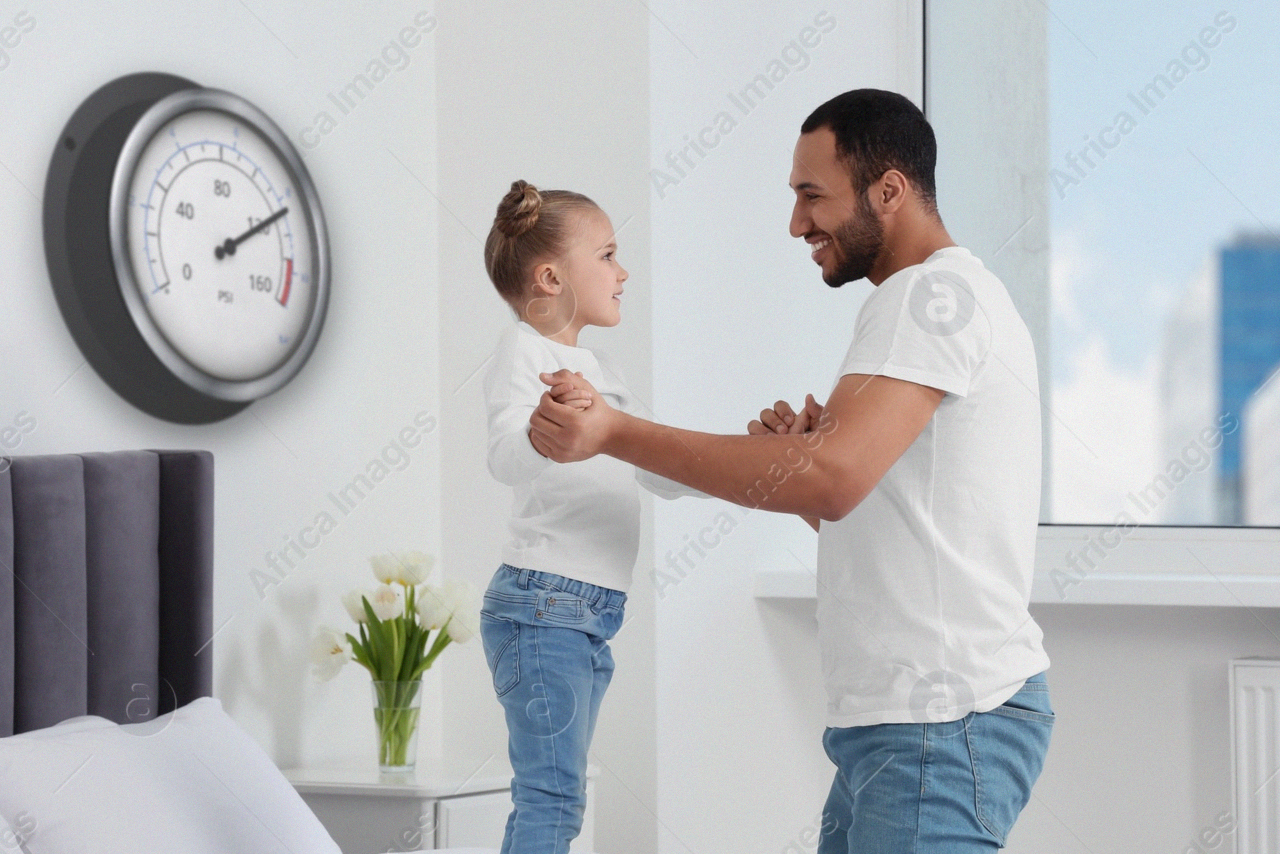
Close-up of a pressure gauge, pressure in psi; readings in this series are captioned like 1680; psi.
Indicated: 120; psi
